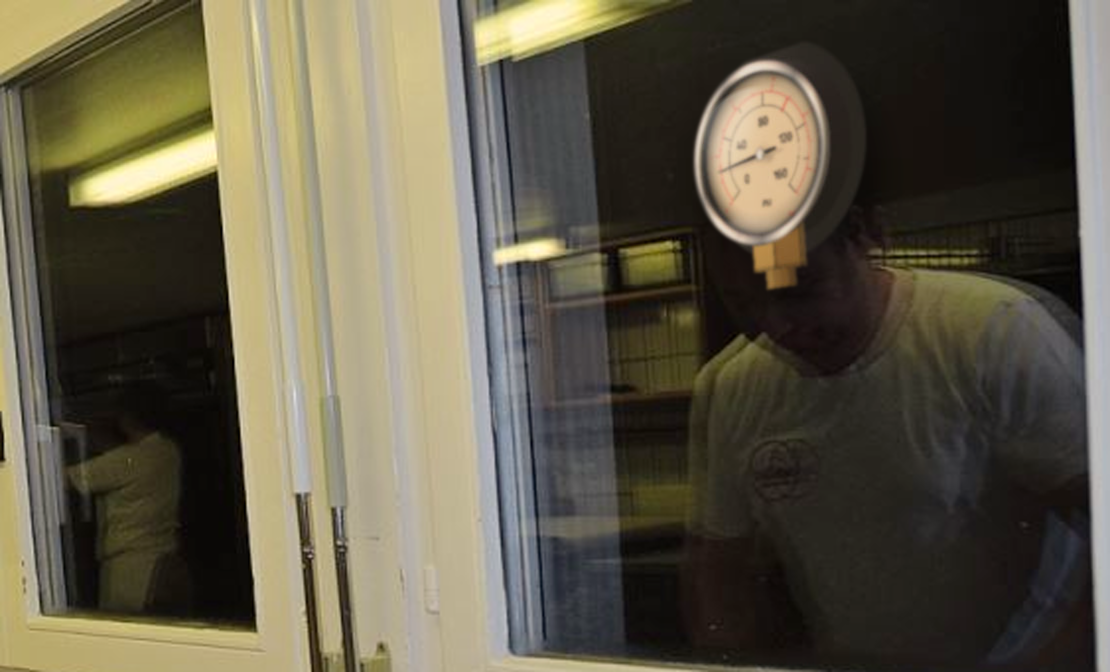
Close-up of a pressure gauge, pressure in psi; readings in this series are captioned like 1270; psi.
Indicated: 20; psi
